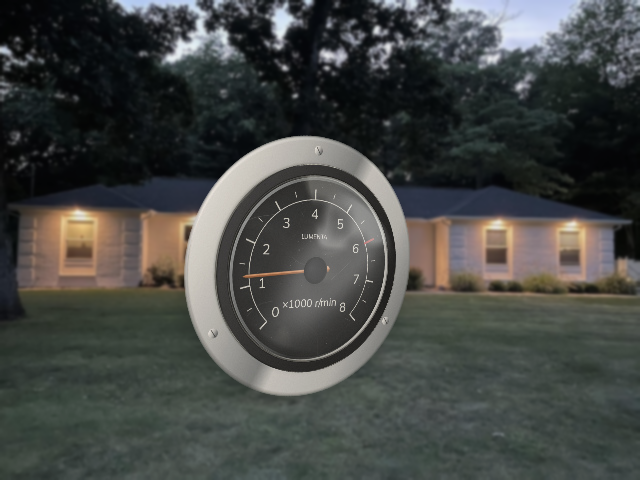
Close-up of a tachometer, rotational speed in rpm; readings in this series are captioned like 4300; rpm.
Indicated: 1250; rpm
